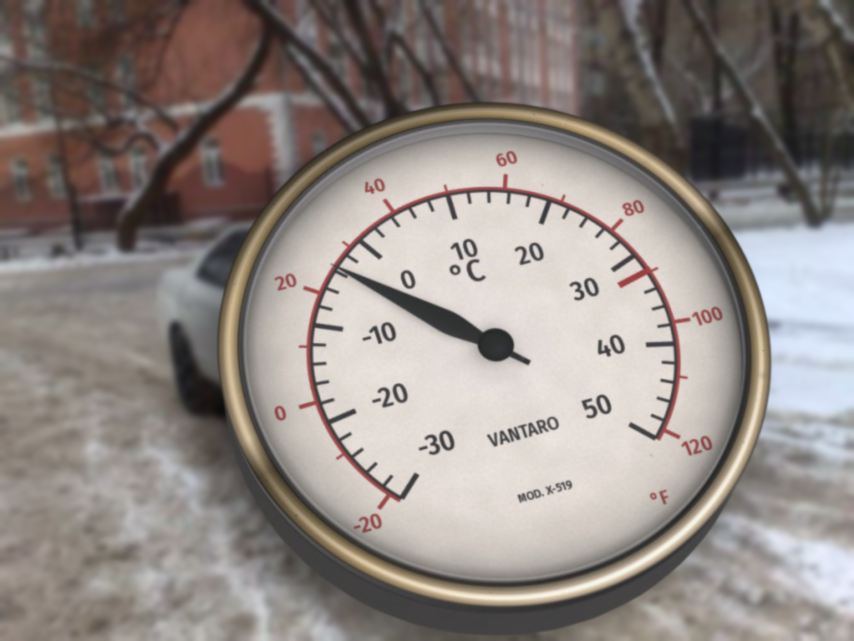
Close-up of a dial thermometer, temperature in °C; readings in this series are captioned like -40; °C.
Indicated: -4; °C
